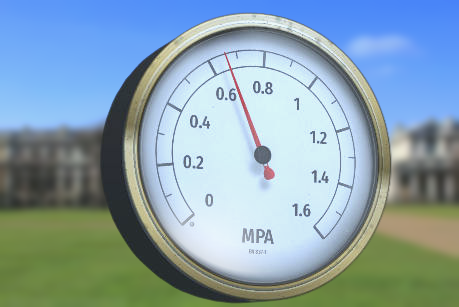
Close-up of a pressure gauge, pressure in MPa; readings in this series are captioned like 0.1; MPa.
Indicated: 0.65; MPa
